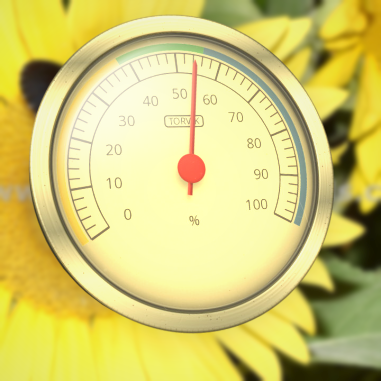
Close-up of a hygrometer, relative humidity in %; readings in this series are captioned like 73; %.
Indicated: 54; %
